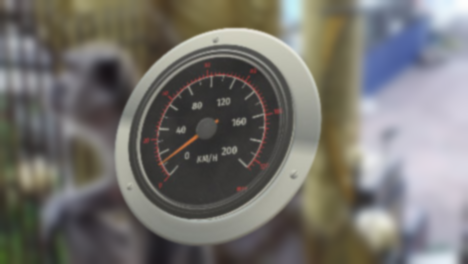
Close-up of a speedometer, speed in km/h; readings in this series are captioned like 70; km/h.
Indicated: 10; km/h
